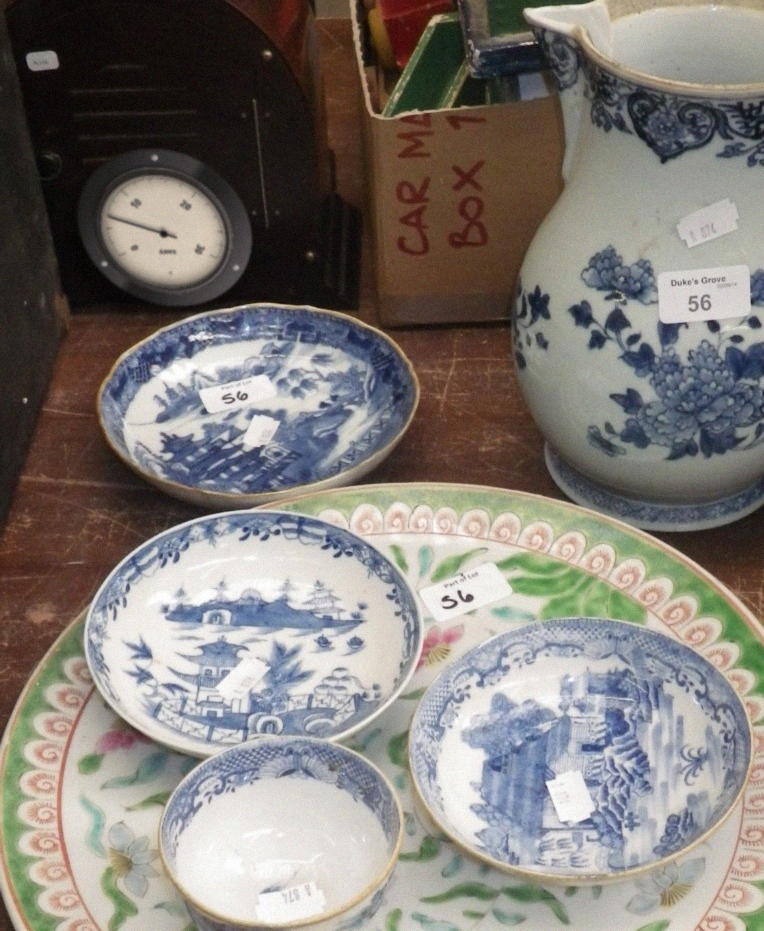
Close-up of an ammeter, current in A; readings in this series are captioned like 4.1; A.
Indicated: 6; A
